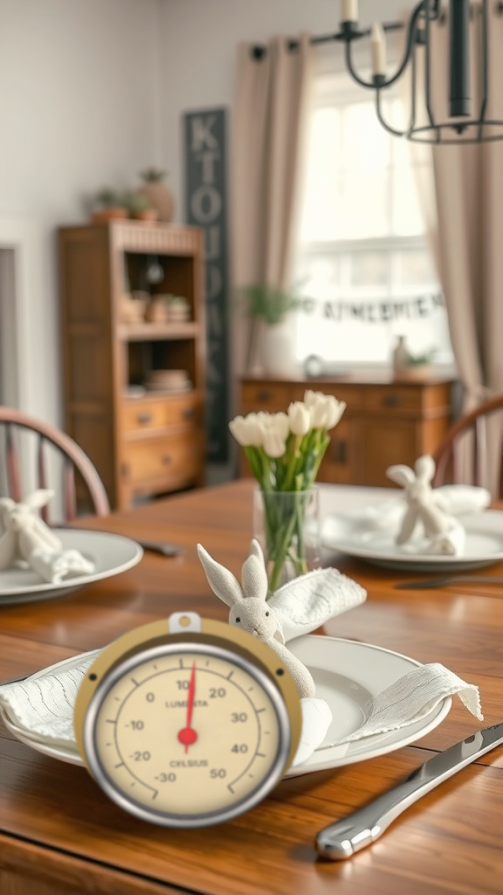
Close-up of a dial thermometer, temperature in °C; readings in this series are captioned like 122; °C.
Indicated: 12.5; °C
